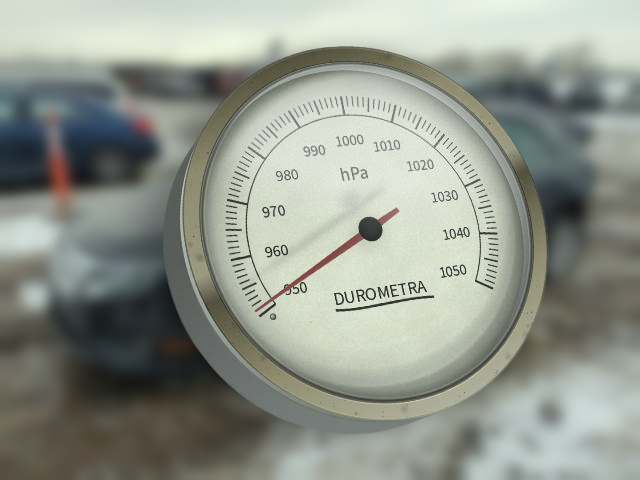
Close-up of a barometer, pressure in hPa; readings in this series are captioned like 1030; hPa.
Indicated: 951; hPa
